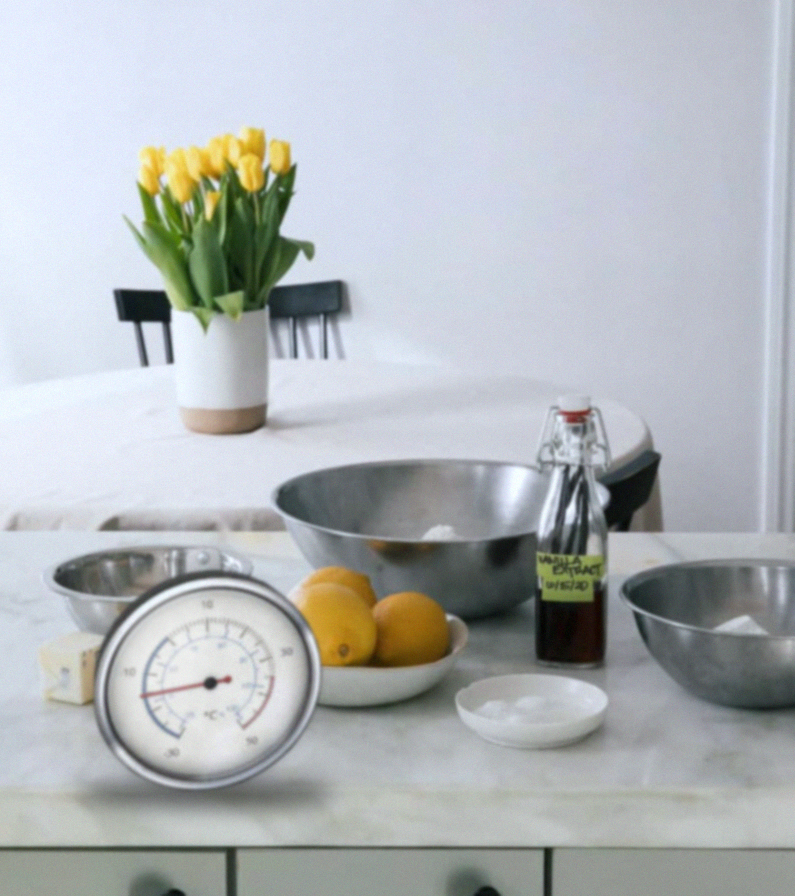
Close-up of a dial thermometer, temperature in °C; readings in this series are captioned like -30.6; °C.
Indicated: -15; °C
